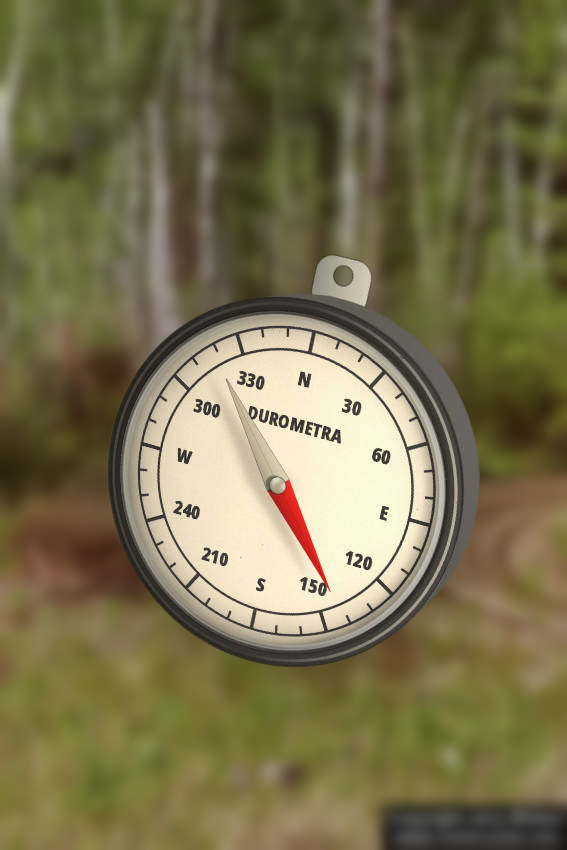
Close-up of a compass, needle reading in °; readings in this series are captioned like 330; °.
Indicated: 140; °
